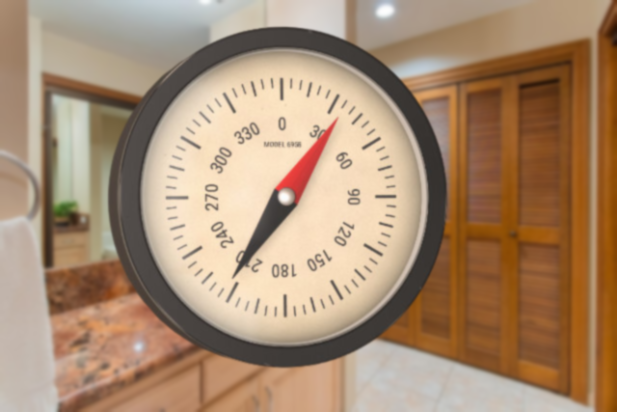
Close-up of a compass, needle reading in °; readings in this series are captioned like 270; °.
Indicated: 35; °
